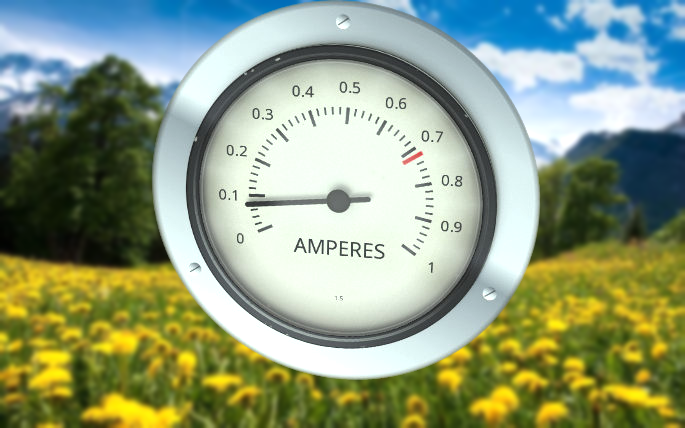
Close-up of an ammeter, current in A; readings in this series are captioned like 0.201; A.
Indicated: 0.08; A
